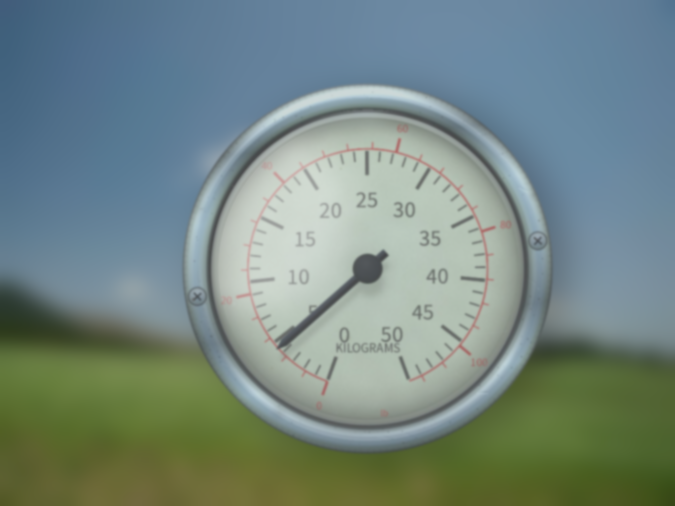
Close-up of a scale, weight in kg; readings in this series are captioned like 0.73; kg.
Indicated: 4.5; kg
